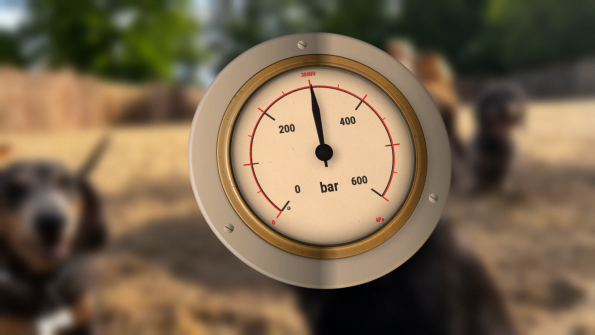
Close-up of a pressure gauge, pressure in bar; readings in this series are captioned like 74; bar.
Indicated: 300; bar
